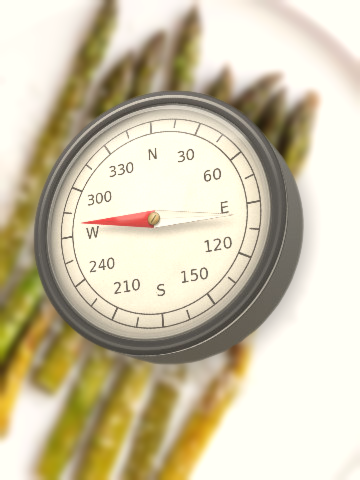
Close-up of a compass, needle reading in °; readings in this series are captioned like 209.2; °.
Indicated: 277.5; °
